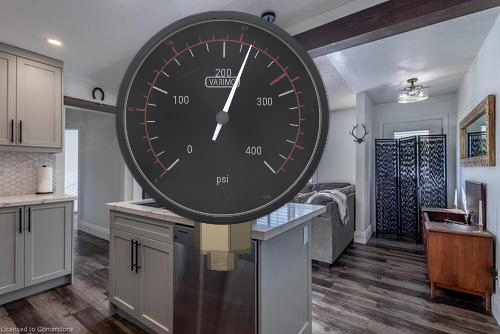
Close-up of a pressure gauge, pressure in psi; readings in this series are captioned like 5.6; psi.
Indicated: 230; psi
